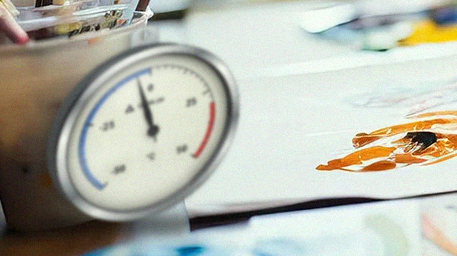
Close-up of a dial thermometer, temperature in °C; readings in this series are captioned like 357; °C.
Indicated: -5; °C
